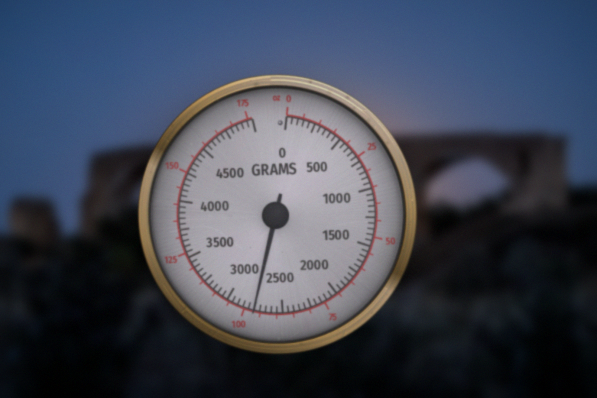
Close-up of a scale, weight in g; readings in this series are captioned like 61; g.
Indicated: 2750; g
